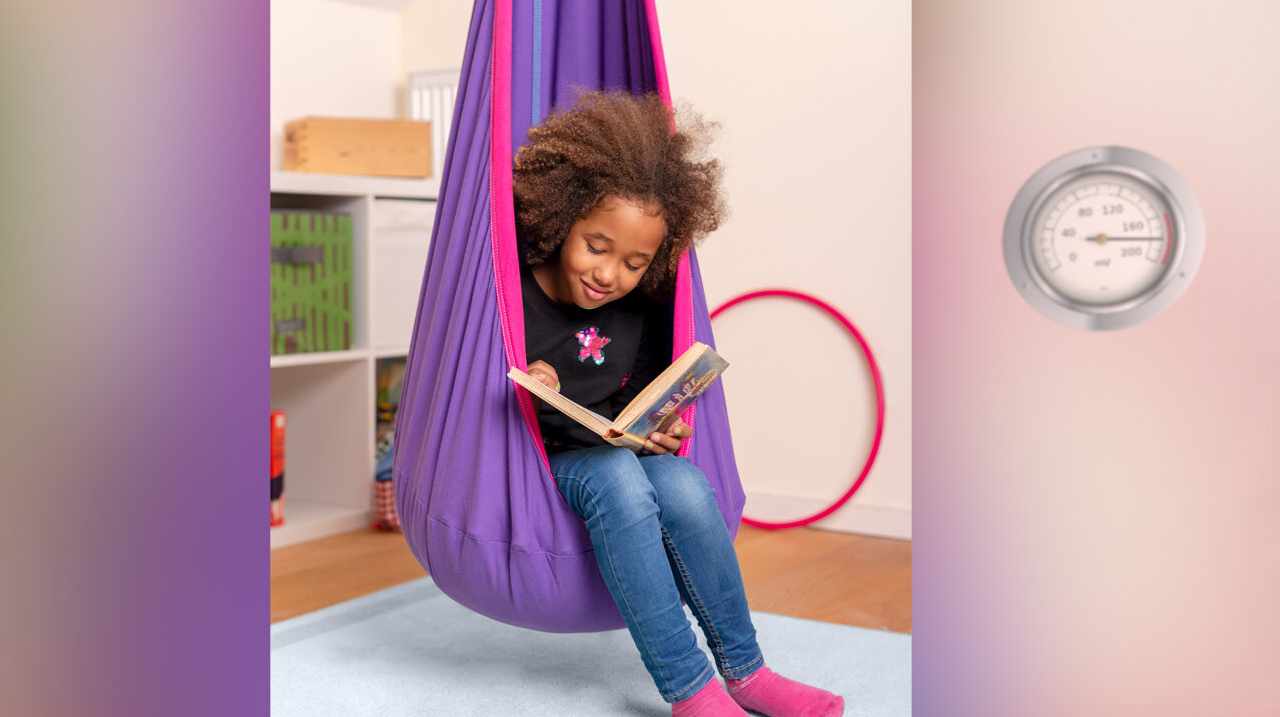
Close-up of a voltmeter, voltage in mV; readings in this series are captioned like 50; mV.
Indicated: 180; mV
